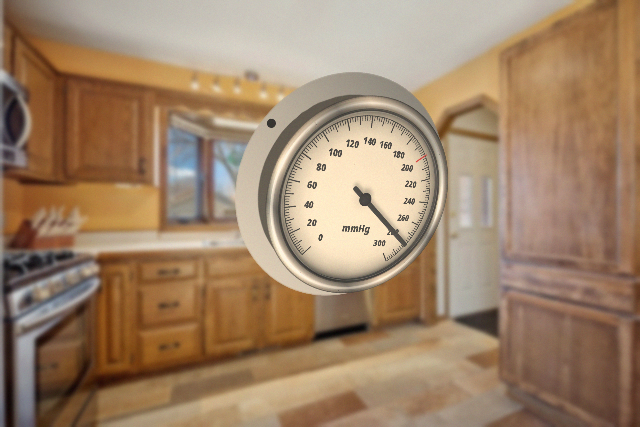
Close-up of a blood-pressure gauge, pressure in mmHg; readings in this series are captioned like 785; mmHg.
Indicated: 280; mmHg
